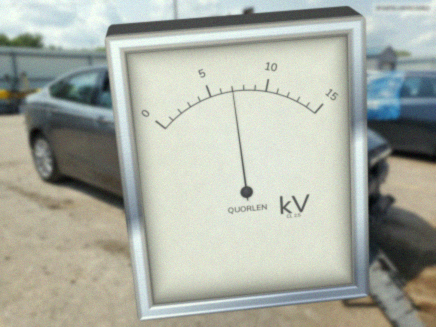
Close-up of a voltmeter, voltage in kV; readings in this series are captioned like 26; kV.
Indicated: 7; kV
